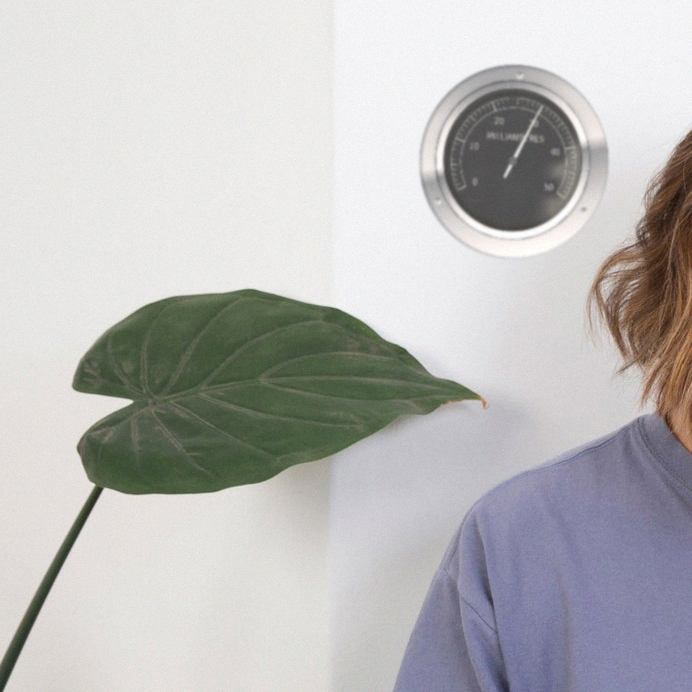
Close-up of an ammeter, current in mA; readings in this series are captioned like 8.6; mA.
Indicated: 30; mA
